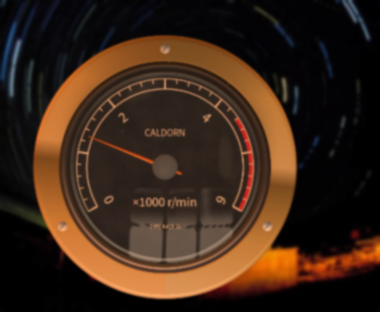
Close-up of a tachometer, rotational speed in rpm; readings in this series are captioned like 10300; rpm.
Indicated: 1300; rpm
